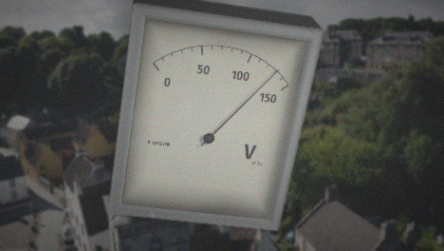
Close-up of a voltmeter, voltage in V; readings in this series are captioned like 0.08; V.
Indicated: 130; V
